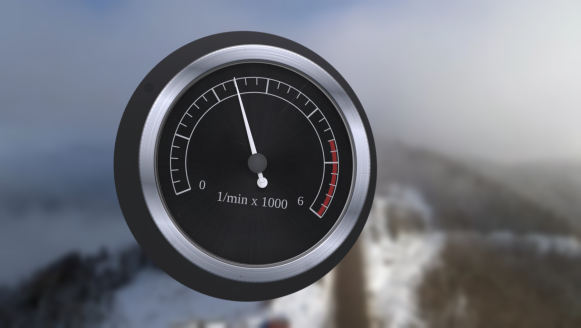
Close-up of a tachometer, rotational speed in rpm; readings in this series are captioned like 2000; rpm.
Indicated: 2400; rpm
